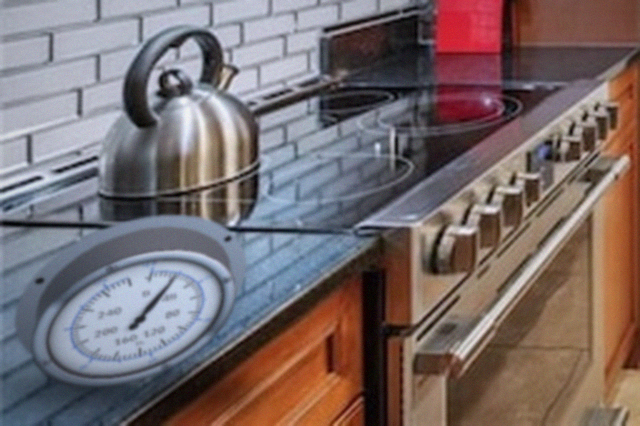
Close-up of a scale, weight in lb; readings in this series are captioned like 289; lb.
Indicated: 20; lb
